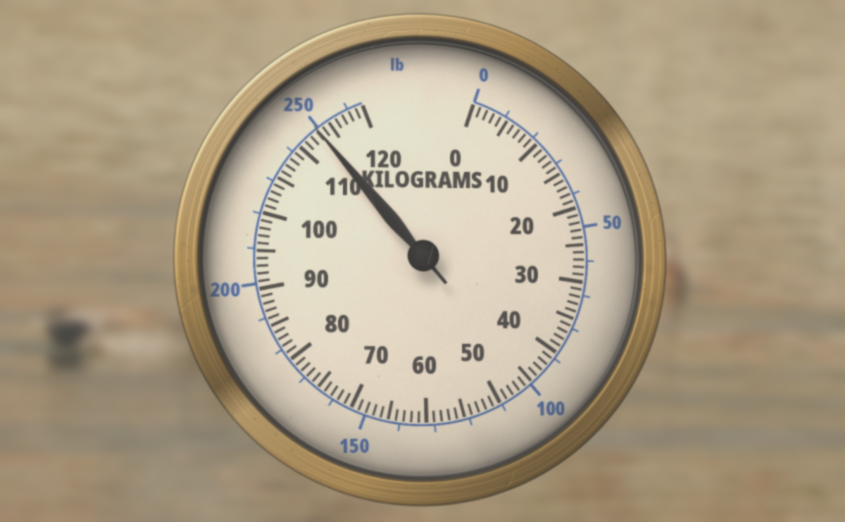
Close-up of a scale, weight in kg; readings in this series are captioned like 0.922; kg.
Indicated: 113; kg
